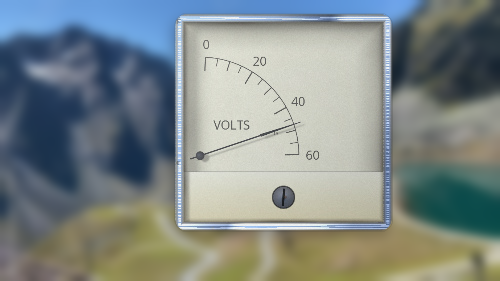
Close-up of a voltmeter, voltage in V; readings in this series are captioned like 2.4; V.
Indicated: 47.5; V
